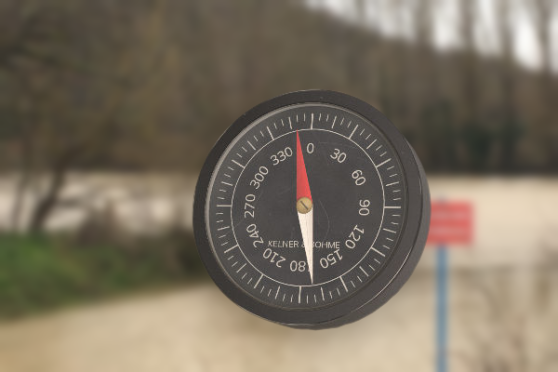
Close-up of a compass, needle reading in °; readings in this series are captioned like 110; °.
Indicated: 350; °
